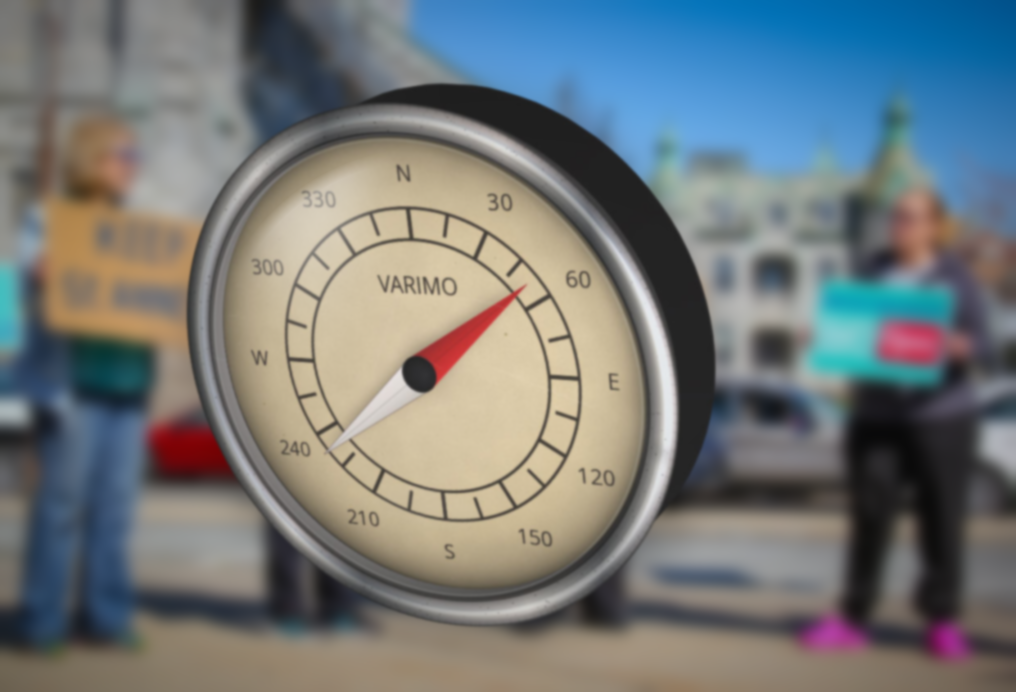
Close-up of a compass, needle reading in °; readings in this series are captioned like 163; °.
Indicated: 52.5; °
